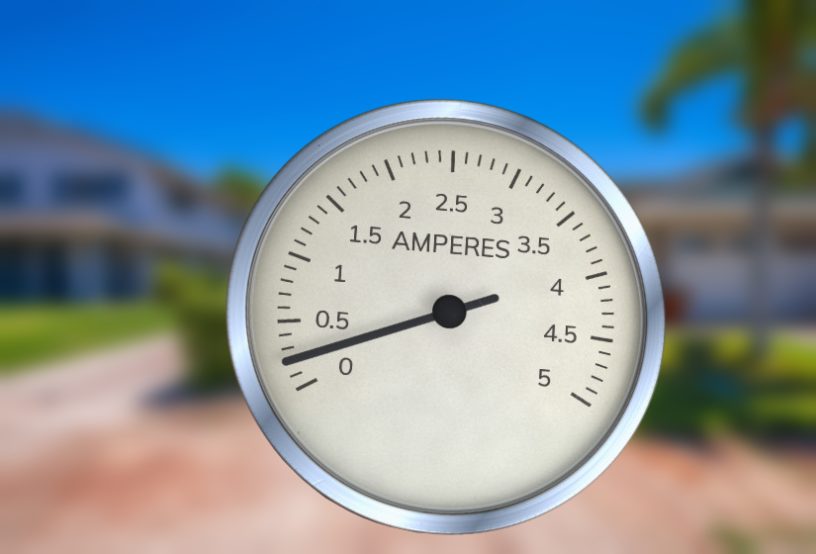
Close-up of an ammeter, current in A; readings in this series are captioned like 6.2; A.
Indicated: 0.2; A
